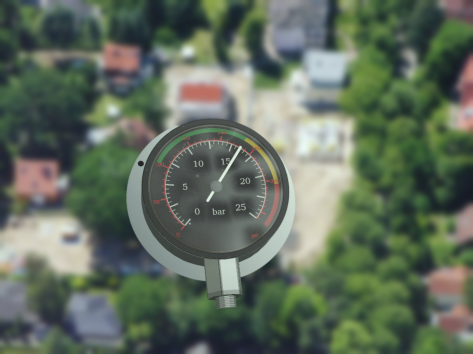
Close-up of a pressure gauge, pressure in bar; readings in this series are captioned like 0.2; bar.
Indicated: 16; bar
